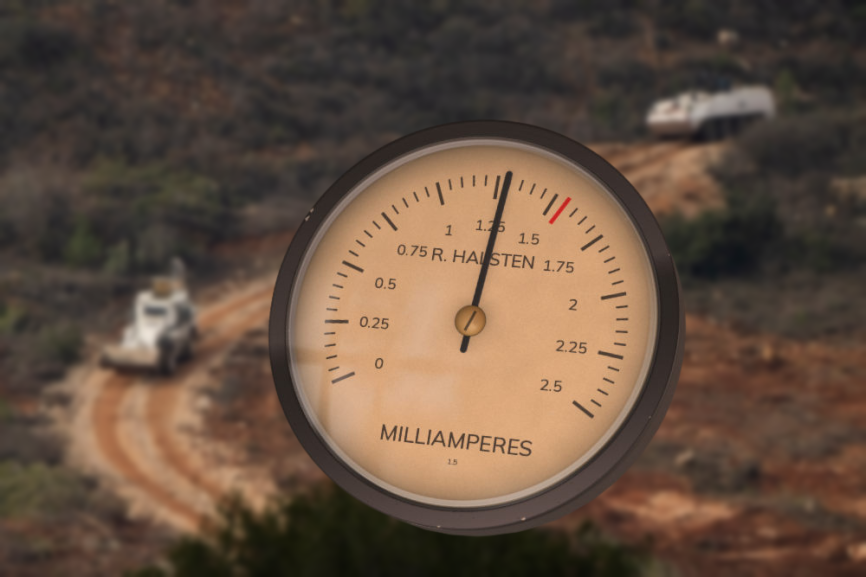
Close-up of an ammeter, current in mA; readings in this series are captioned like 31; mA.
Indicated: 1.3; mA
